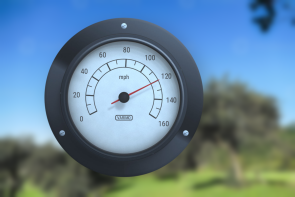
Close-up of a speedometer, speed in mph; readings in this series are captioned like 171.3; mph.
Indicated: 120; mph
